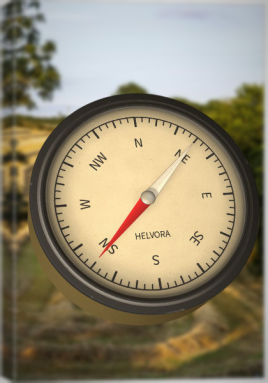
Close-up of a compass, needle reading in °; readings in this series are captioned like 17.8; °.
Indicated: 225; °
